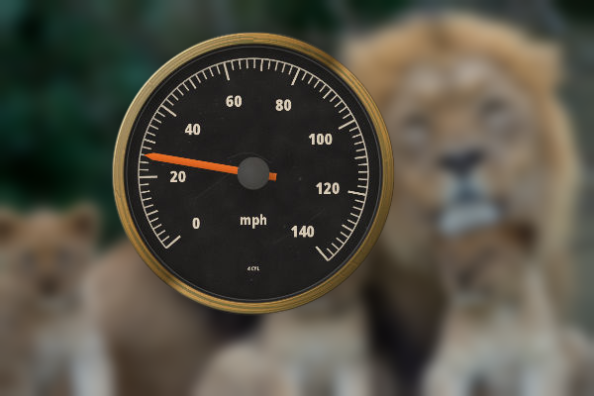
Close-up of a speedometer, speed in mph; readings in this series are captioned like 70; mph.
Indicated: 26; mph
